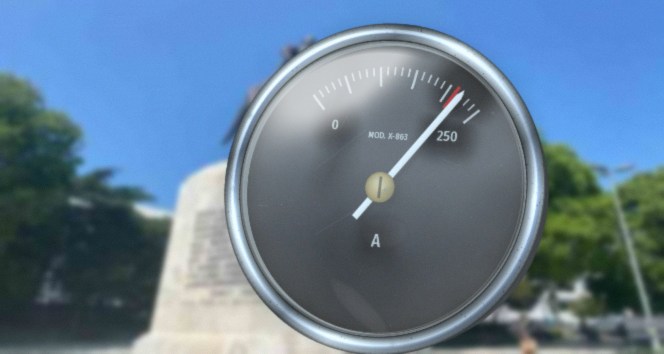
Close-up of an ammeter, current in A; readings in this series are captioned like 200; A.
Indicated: 220; A
